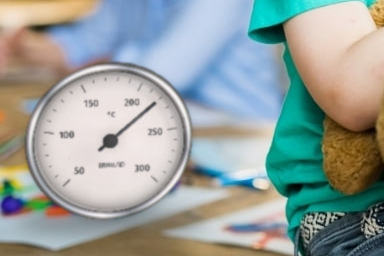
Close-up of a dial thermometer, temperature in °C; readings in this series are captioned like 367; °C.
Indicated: 220; °C
